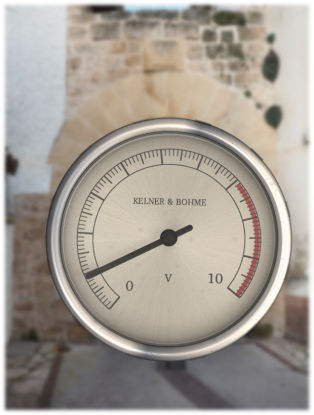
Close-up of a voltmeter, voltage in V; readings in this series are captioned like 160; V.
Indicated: 0.9; V
